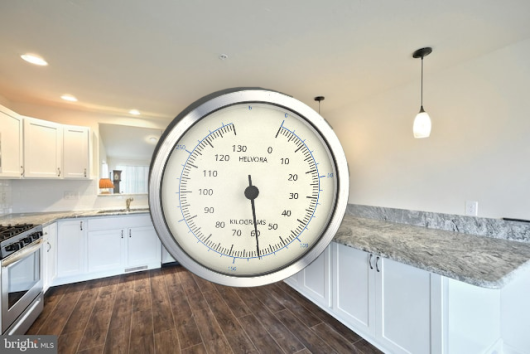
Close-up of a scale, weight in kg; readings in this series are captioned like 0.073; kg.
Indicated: 60; kg
